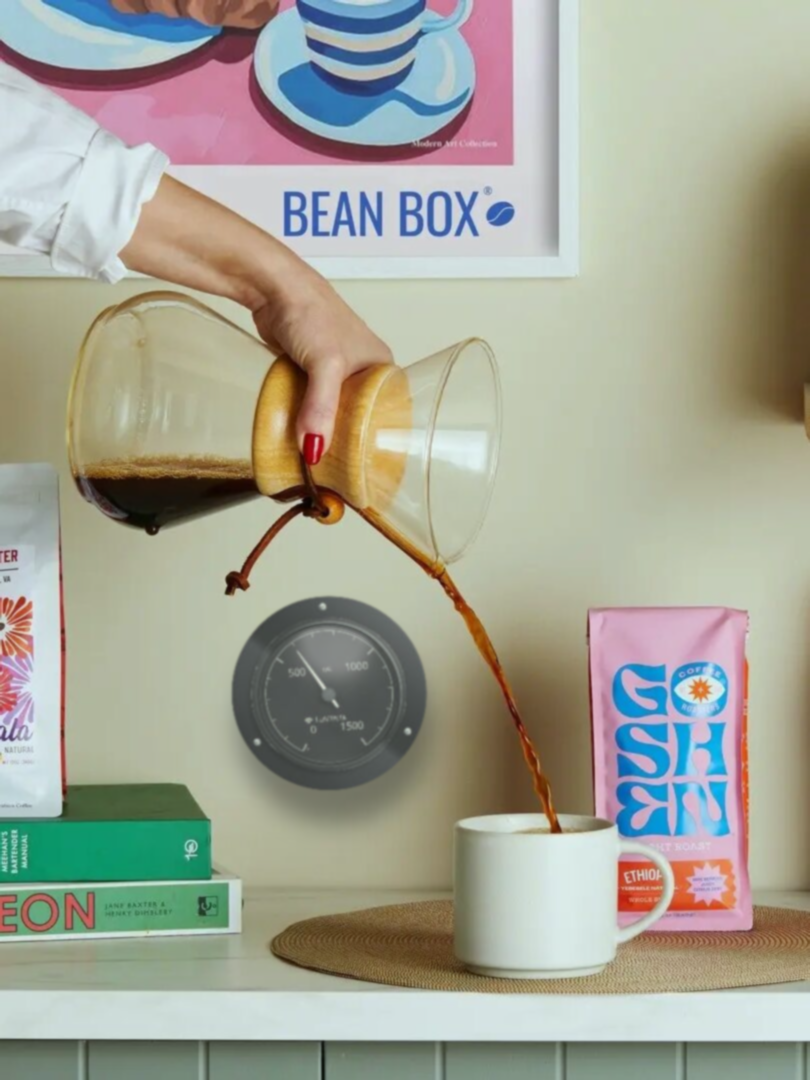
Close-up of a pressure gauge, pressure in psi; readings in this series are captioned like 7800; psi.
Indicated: 600; psi
